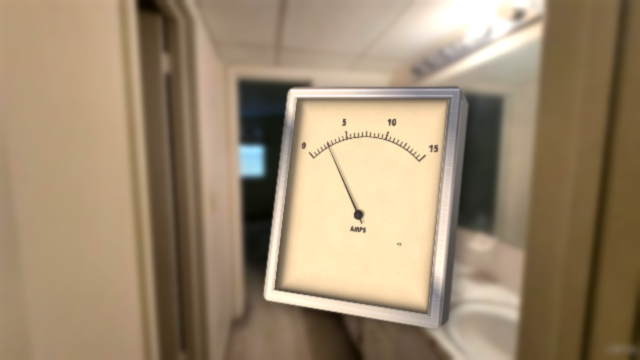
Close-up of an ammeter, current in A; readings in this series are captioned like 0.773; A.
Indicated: 2.5; A
